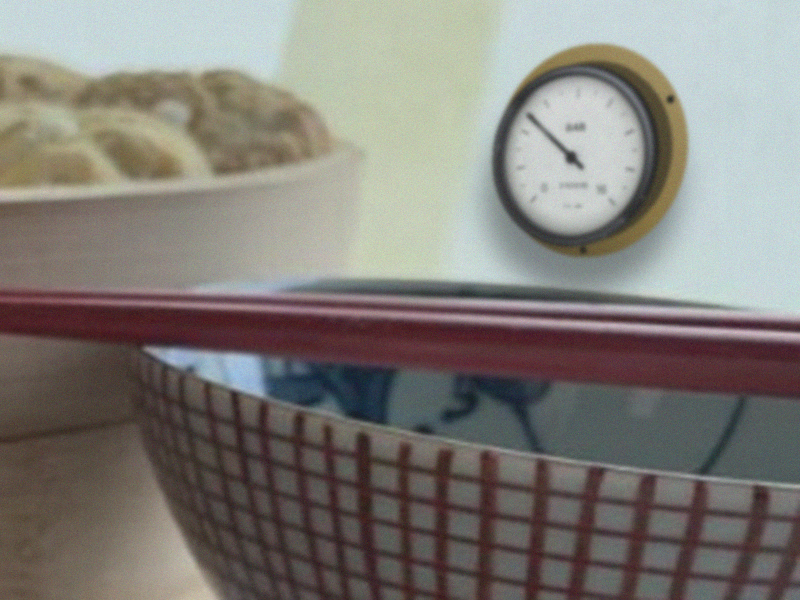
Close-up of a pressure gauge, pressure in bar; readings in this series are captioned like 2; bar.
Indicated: 5; bar
